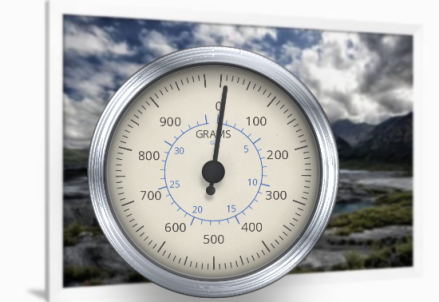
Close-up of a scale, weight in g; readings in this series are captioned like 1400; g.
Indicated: 10; g
